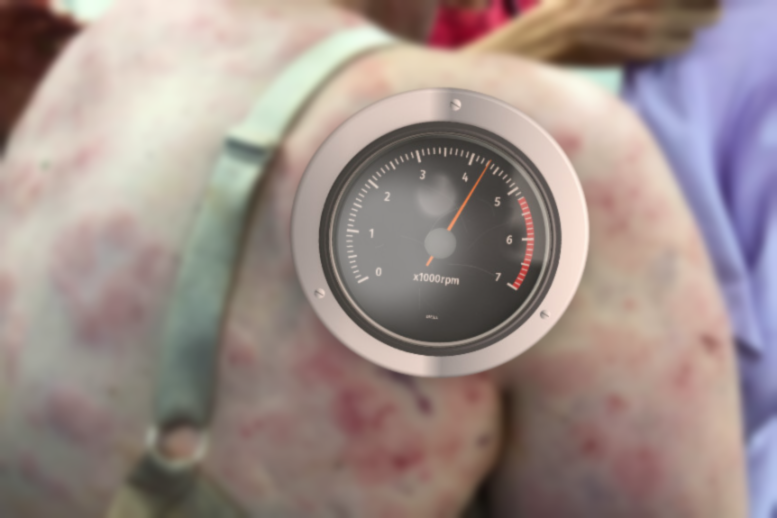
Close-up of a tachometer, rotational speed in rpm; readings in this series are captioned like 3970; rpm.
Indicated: 4300; rpm
